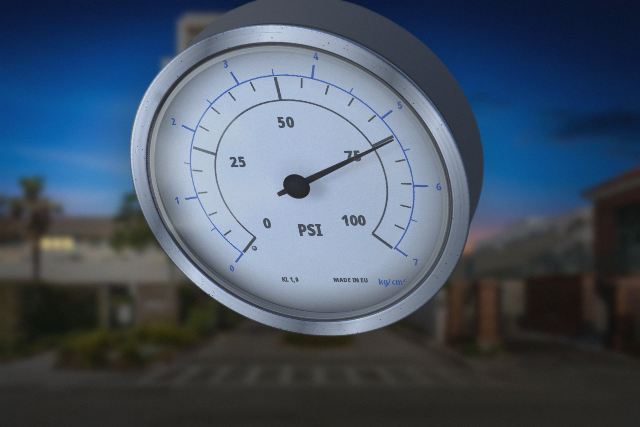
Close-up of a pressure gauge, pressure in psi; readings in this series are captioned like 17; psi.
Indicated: 75; psi
